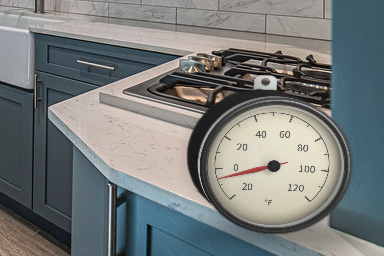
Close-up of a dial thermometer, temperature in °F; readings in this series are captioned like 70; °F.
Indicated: -5; °F
